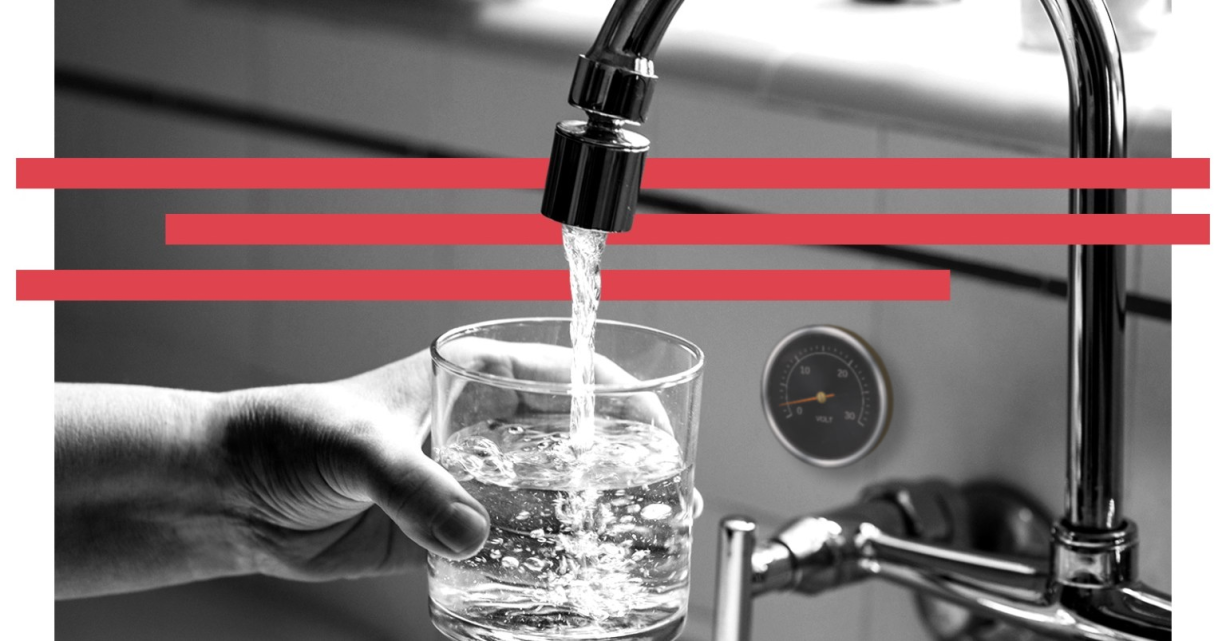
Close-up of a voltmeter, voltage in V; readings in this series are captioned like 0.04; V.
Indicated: 2; V
